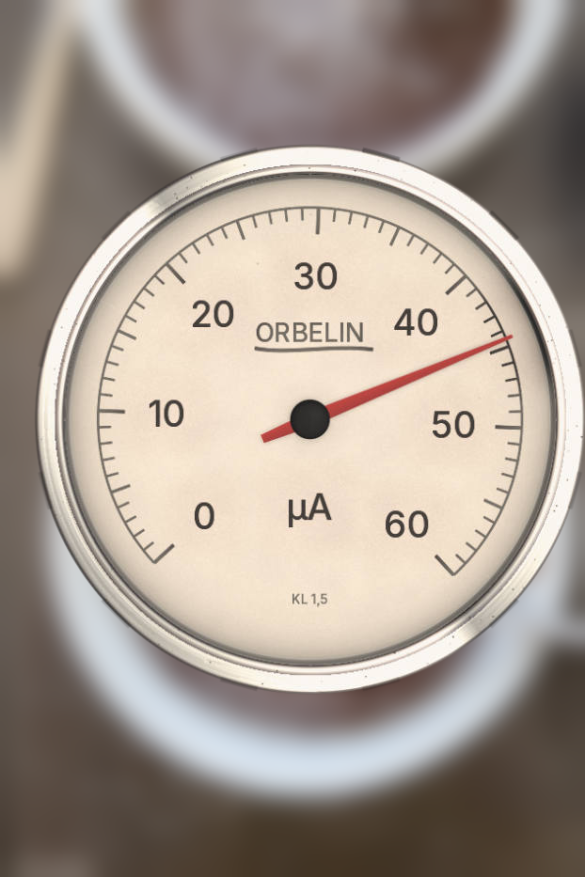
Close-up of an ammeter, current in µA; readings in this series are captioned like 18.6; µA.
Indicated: 44.5; µA
